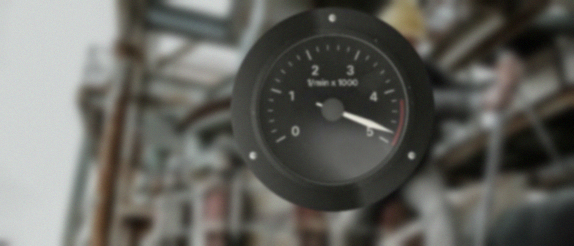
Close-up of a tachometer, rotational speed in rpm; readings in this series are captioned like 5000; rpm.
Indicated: 4800; rpm
